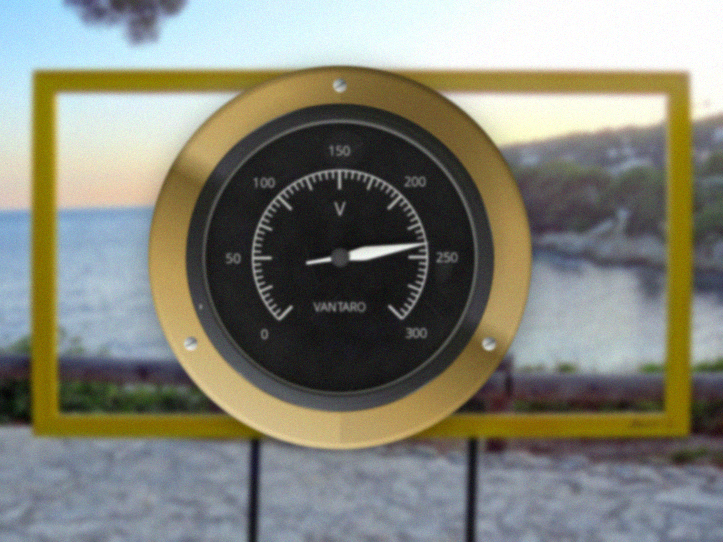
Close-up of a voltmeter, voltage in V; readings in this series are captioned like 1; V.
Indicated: 240; V
